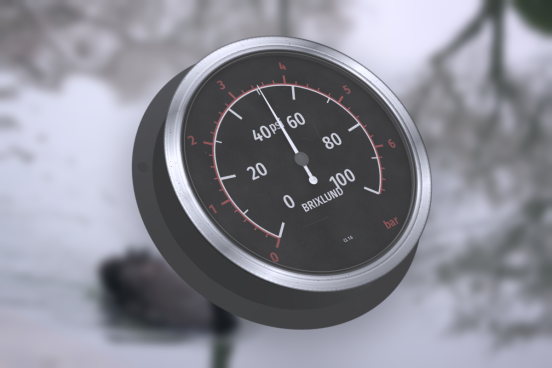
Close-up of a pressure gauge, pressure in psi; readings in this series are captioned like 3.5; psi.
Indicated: 50; psi
